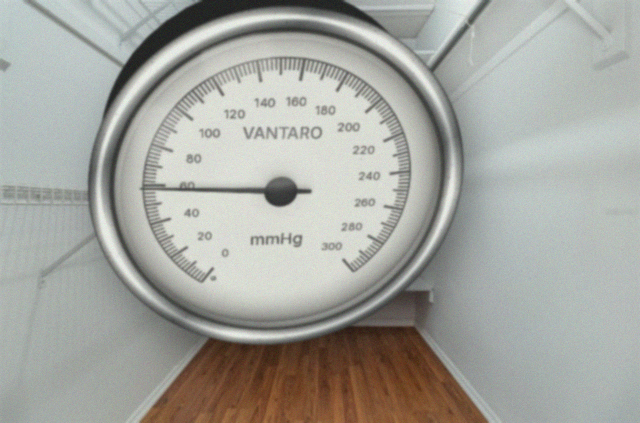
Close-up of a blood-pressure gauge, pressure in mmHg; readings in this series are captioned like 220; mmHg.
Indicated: 60; mmHg
